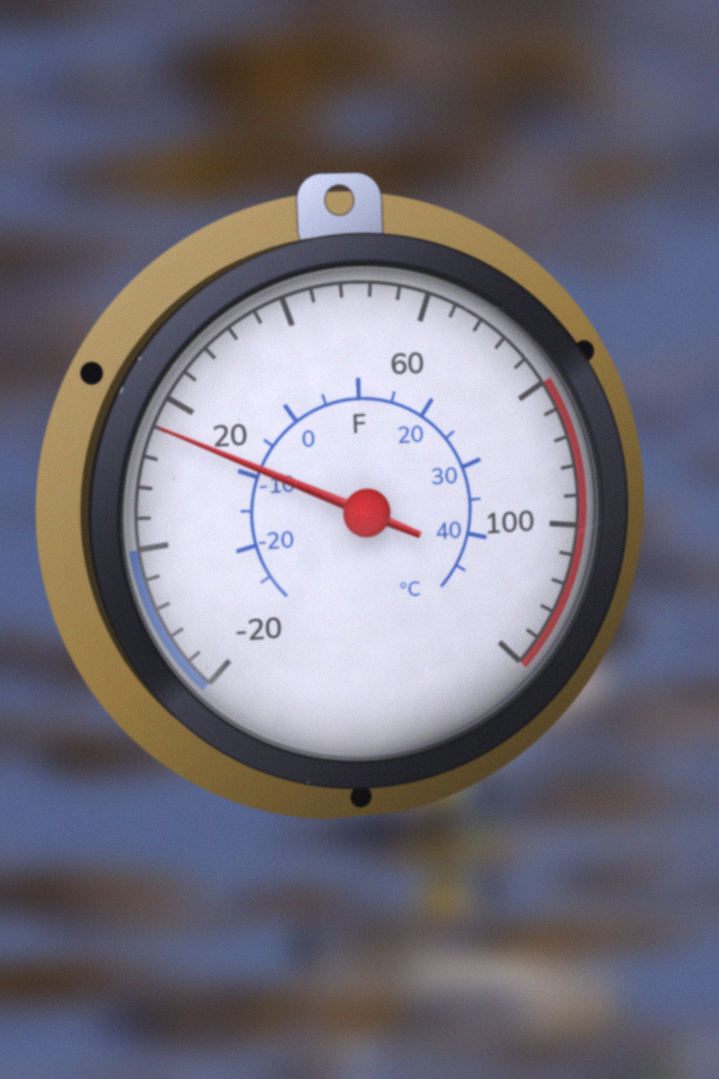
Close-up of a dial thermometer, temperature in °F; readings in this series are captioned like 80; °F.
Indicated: 16; °F
